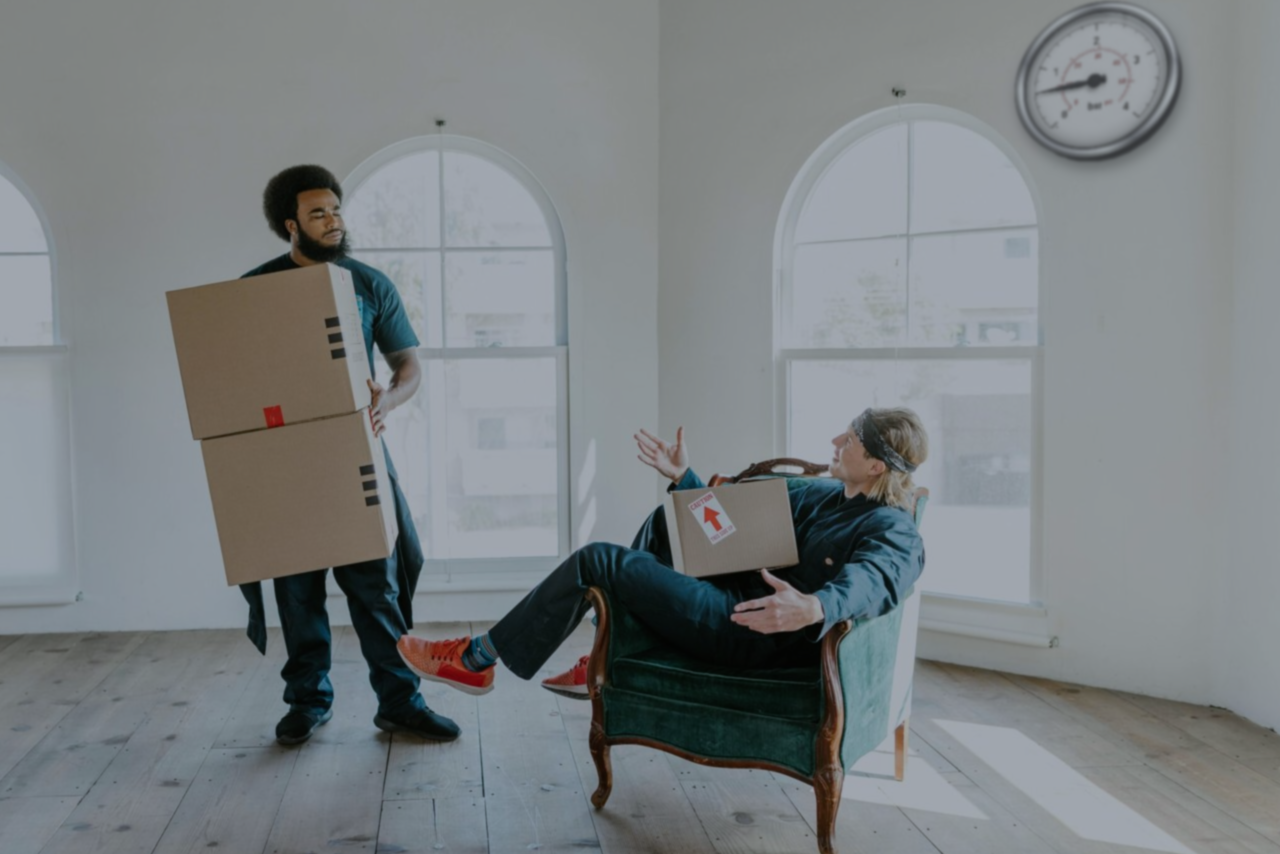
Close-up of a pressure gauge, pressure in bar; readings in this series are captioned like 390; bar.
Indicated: 0.6; bar
